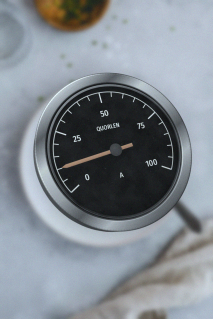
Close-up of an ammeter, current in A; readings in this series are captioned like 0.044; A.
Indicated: 10; A
